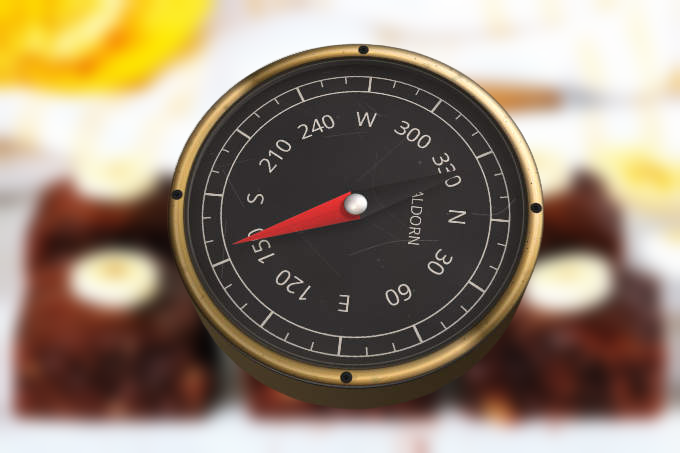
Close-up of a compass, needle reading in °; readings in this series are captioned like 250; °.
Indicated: 155; °
